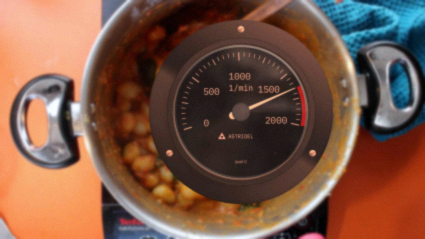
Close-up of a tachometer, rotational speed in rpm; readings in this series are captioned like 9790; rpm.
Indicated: 1650; rpm
